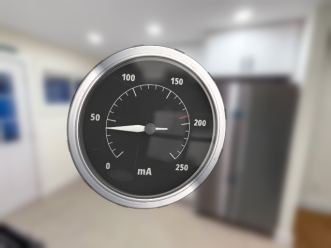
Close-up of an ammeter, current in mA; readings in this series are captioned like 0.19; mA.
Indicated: 40; mA
